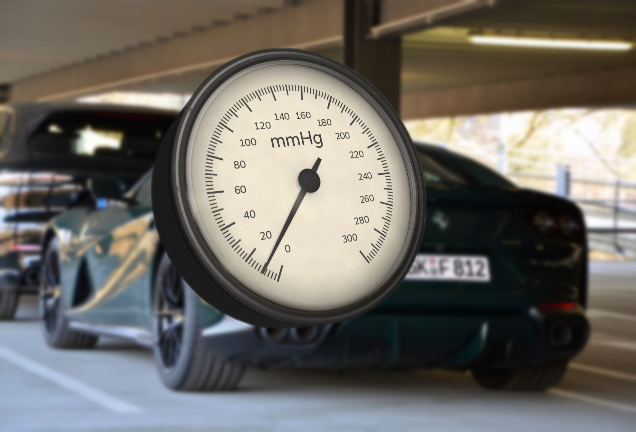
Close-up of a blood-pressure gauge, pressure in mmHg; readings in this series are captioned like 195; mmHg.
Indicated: 10; mmHg
